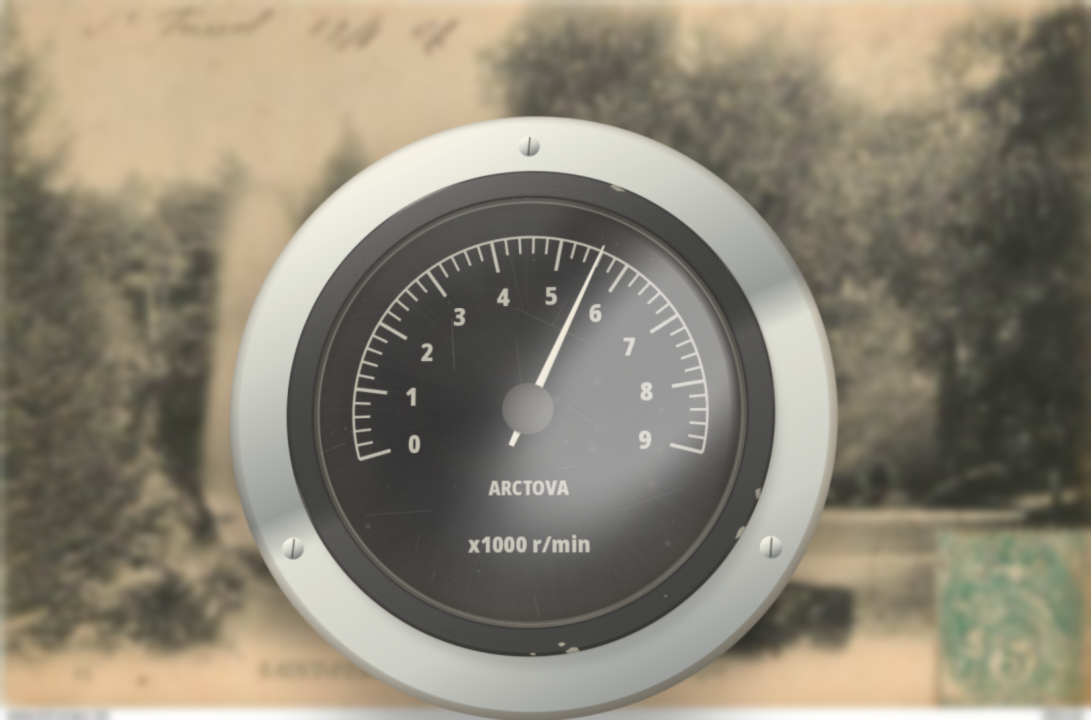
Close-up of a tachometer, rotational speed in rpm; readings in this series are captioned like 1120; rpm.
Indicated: 5600; rpm
